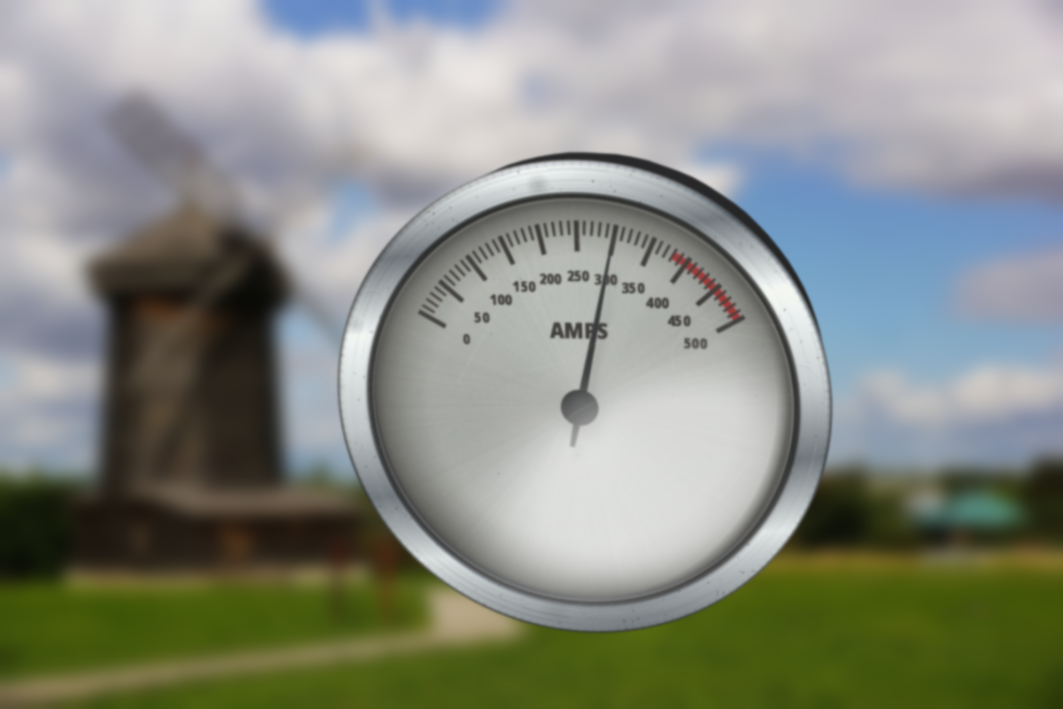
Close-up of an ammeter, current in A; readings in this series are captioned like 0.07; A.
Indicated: 300; A
